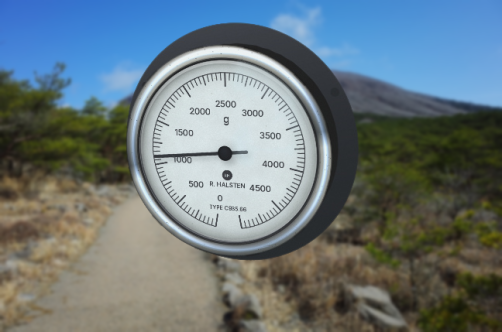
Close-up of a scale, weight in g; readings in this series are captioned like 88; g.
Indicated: 1100; g
